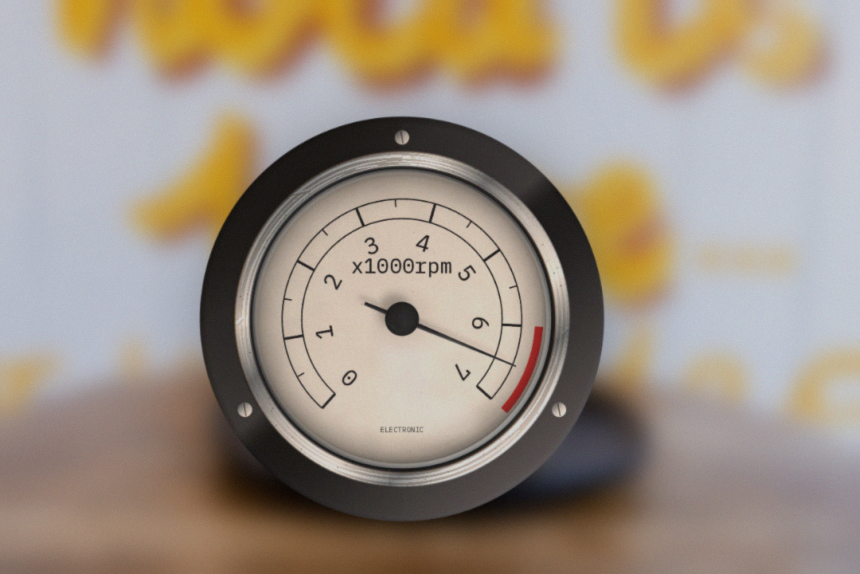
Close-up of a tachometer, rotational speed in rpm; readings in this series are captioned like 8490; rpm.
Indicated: 6500; rpm
